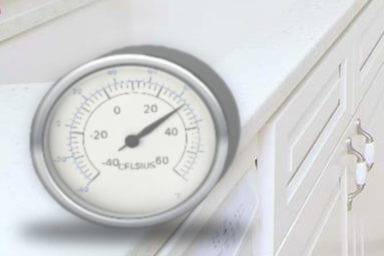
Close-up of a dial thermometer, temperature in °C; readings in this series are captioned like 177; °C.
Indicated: 30; °C
